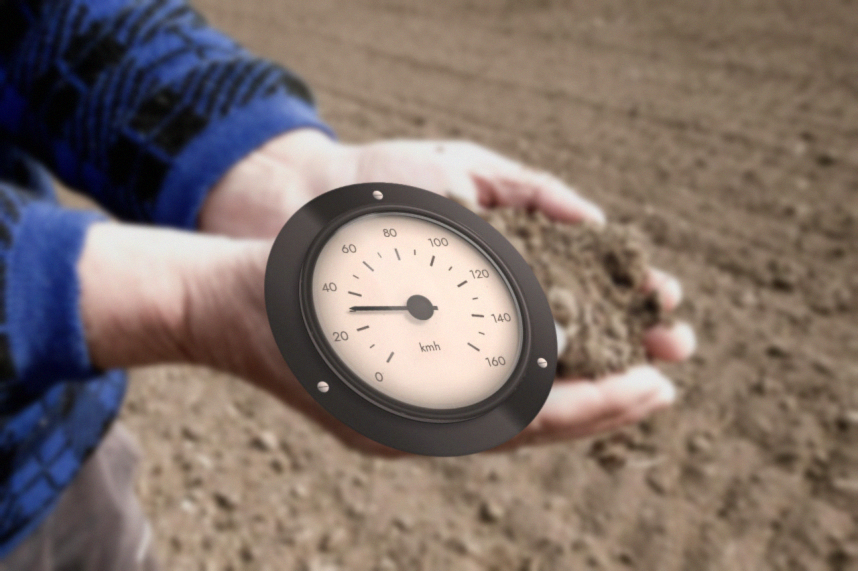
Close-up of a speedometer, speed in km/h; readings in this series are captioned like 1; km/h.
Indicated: 30; km/h
